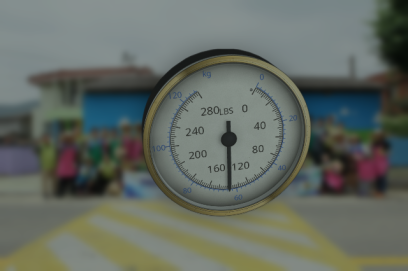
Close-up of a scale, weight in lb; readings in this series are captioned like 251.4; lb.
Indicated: 140; lb
